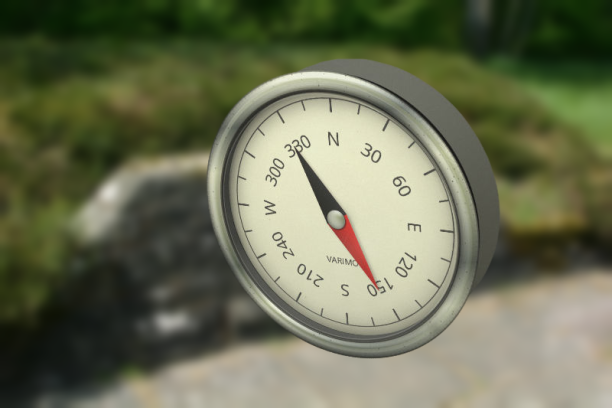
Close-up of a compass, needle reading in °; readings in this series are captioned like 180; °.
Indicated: 150; °
